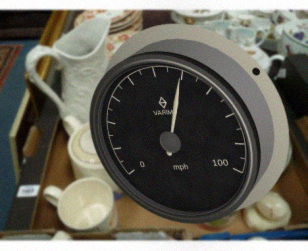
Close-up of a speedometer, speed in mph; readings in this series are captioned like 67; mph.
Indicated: 60; mph
